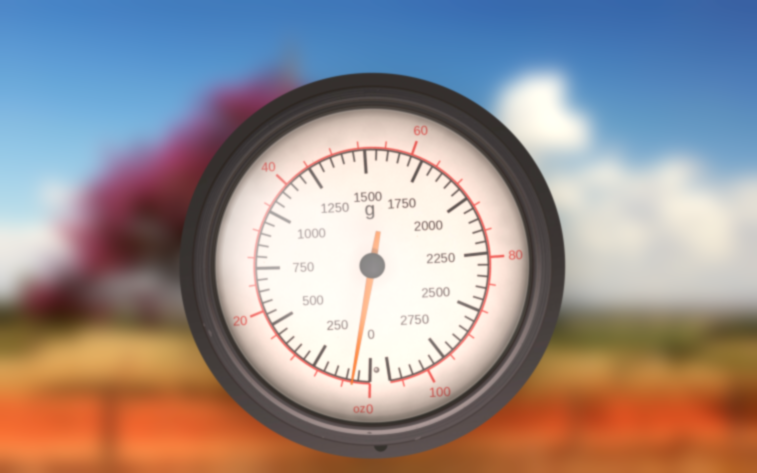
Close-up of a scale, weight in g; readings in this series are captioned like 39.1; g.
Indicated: 75; g
